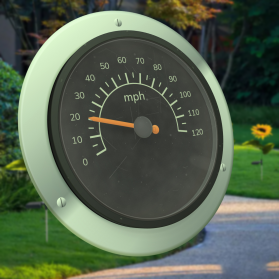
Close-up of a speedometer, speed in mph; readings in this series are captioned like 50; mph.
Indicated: 20; mph
